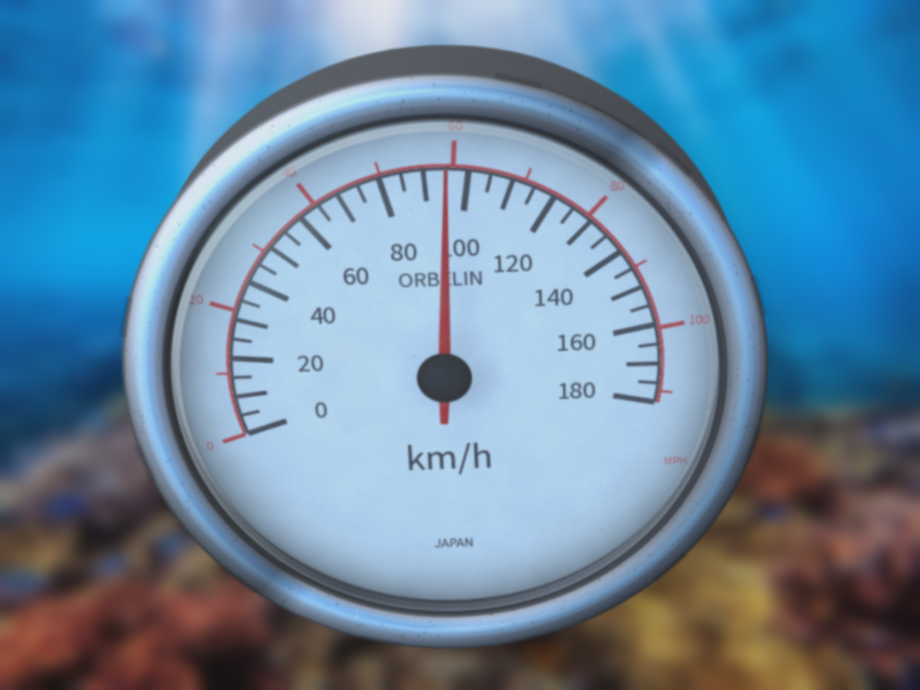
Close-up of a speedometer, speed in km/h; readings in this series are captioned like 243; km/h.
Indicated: 95; km/h
